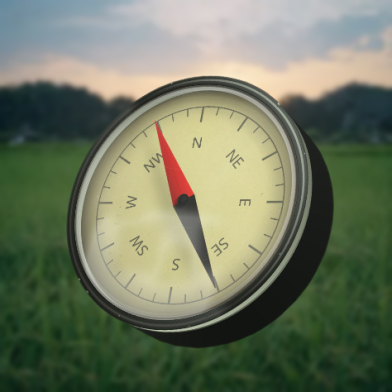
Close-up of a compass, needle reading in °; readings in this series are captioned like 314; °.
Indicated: 330; °
